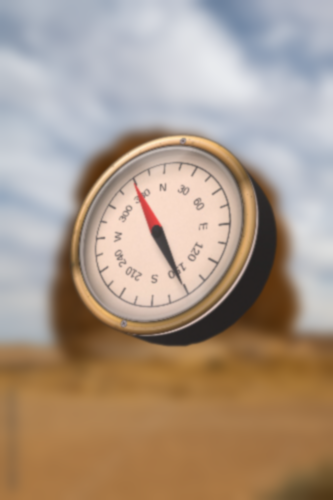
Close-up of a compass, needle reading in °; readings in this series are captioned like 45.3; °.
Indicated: 330; °
